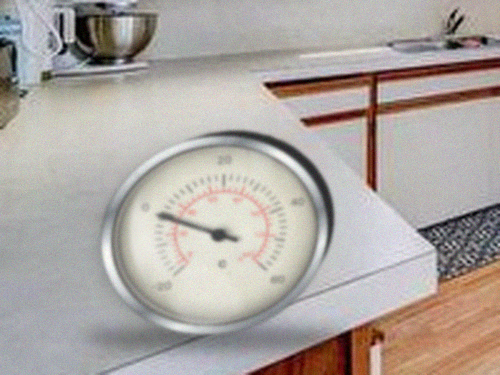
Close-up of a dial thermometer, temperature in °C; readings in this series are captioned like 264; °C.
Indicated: 0; °C
